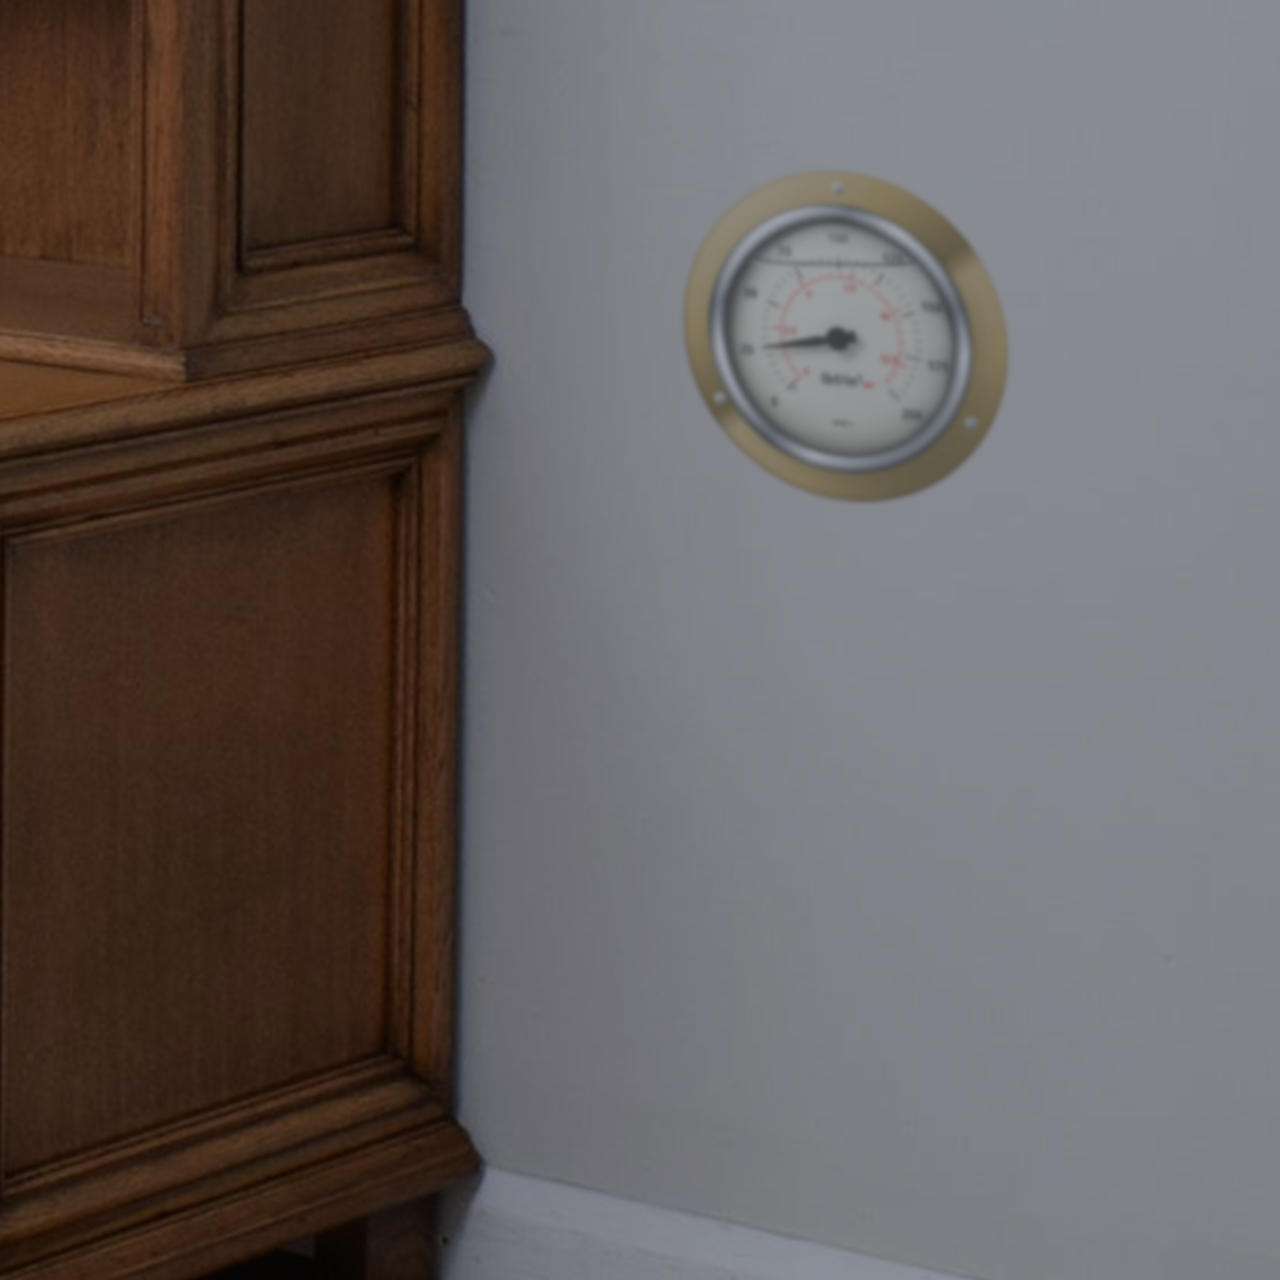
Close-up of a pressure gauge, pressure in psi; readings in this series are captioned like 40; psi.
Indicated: 25; psi
